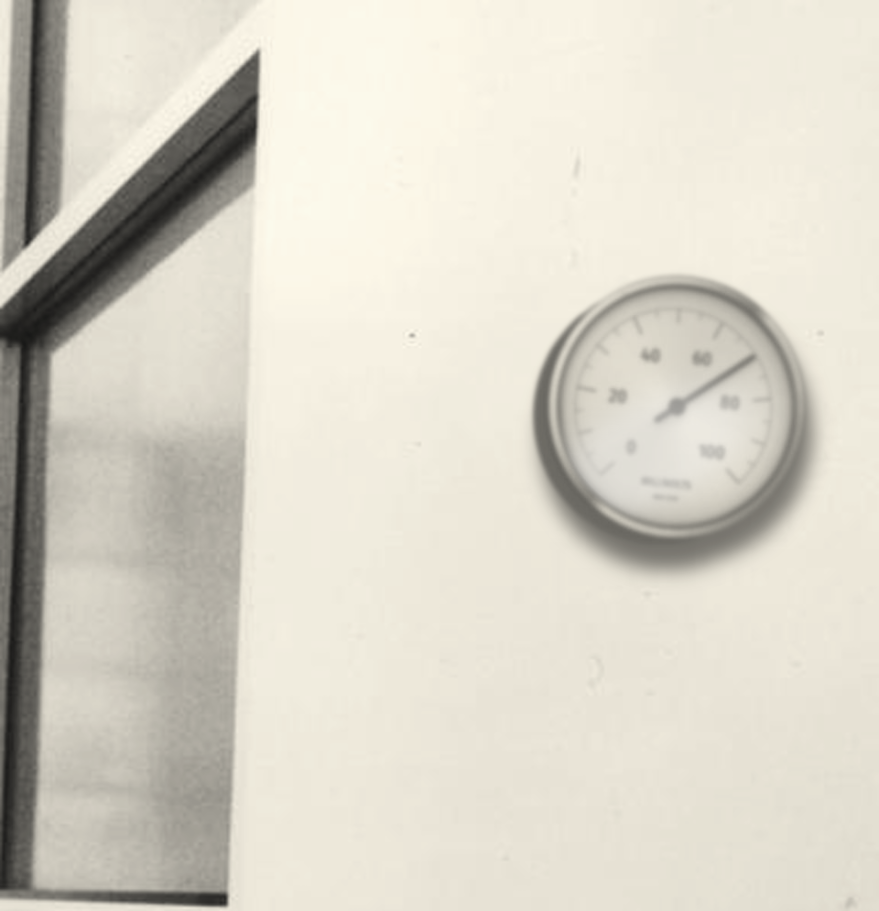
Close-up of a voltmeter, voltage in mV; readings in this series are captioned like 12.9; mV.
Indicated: 70; mV
